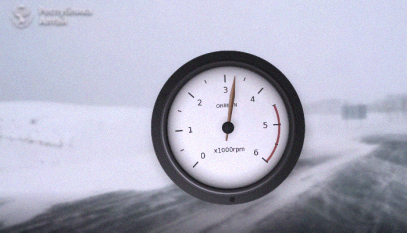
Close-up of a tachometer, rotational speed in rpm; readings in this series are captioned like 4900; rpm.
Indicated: 3250; rpm
